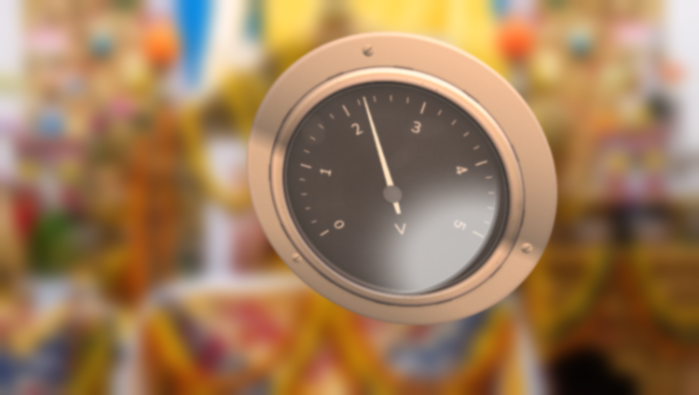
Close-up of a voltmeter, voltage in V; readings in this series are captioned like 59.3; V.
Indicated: 2.3; V
